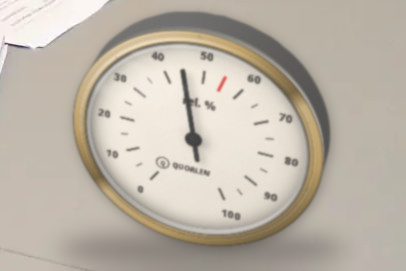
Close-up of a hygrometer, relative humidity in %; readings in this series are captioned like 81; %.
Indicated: 45; %
